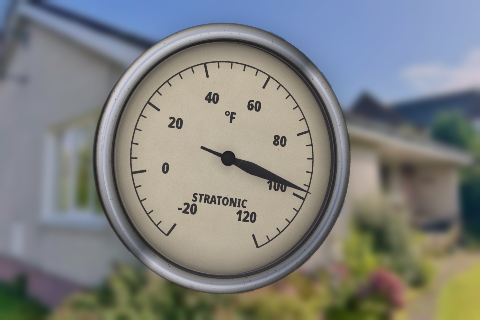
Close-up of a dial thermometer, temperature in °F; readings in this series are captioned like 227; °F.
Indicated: 98; °F
